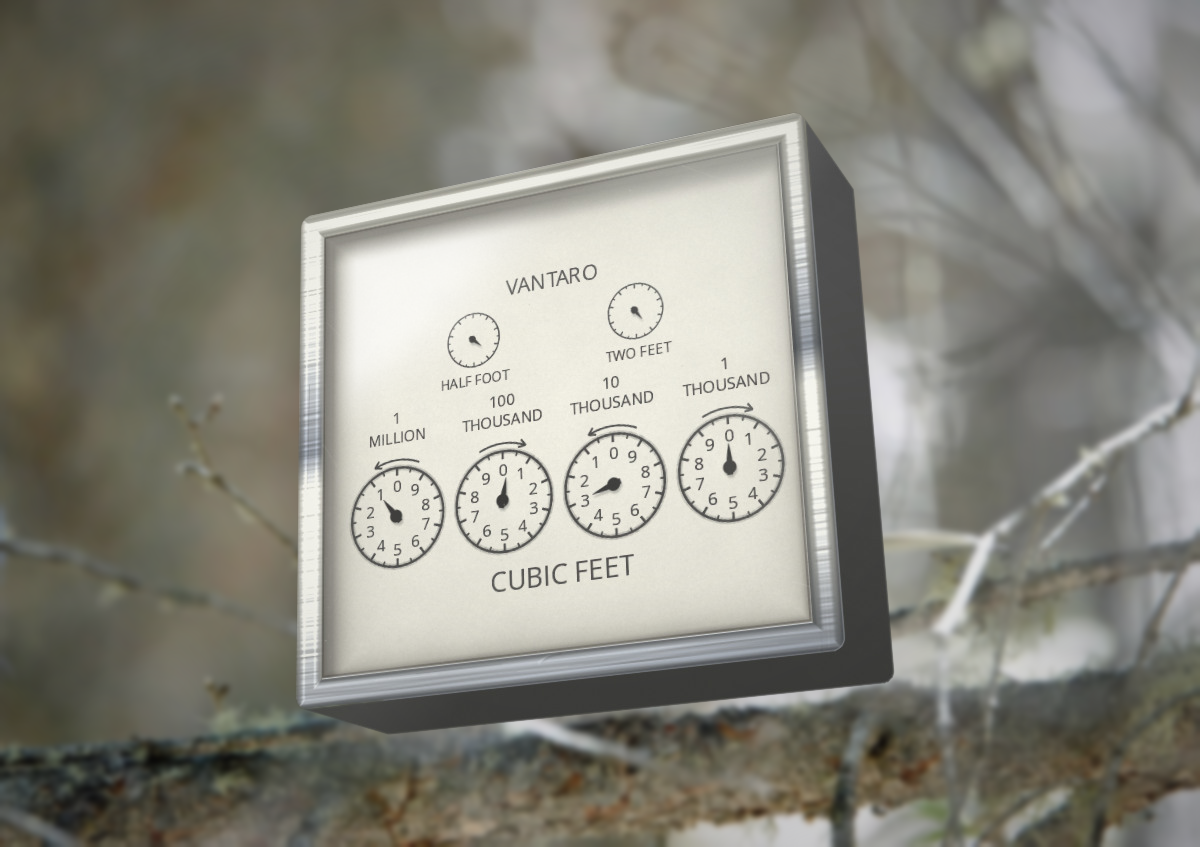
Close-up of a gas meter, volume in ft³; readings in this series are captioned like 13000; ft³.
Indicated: 103000; ft³
